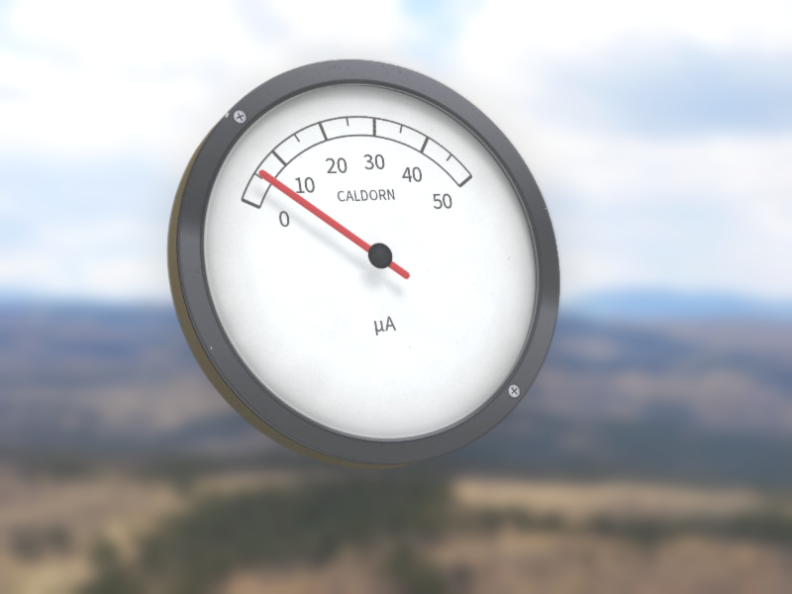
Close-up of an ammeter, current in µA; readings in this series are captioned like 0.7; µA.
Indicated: 5; µA
